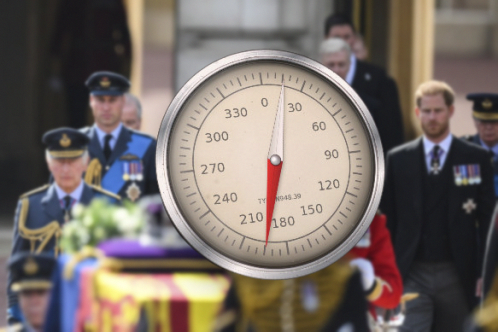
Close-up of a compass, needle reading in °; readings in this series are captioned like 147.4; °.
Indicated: 195; °
